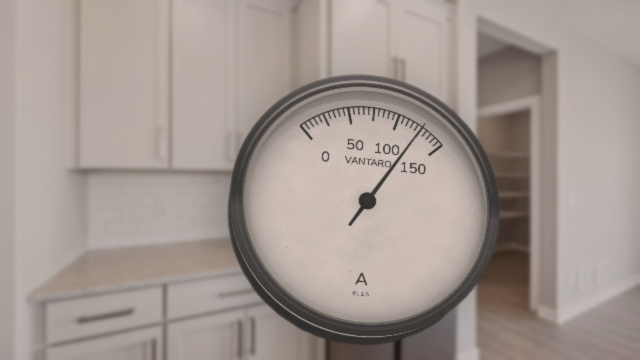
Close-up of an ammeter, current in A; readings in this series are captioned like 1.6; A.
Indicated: 125; A
